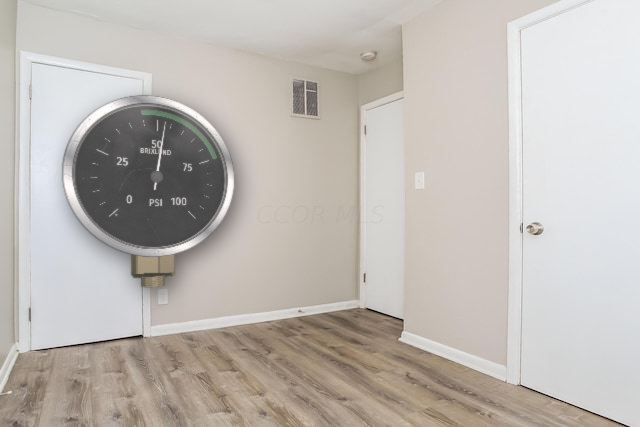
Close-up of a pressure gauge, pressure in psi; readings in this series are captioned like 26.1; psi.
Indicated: 52.5; psi
